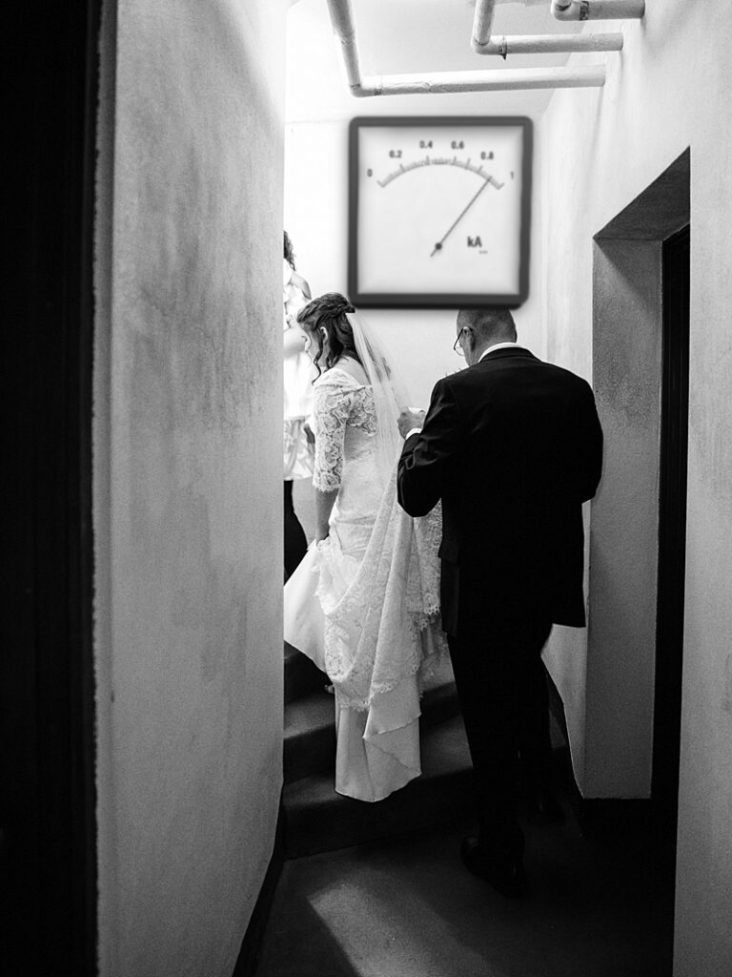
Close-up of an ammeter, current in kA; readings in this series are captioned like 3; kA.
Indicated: 0.9; kA
